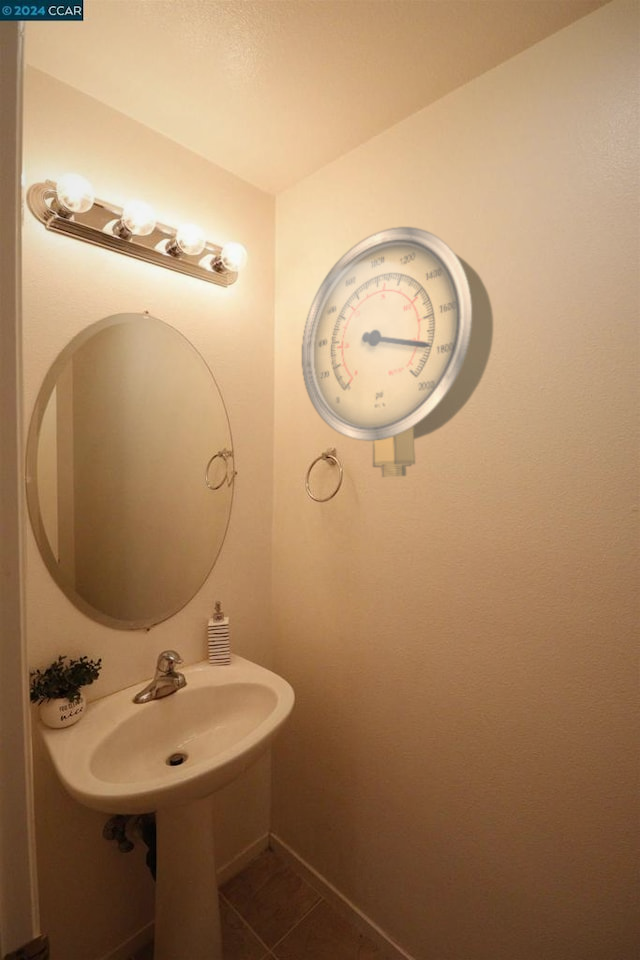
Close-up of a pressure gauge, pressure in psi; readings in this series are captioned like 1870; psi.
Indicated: 1800; psi
